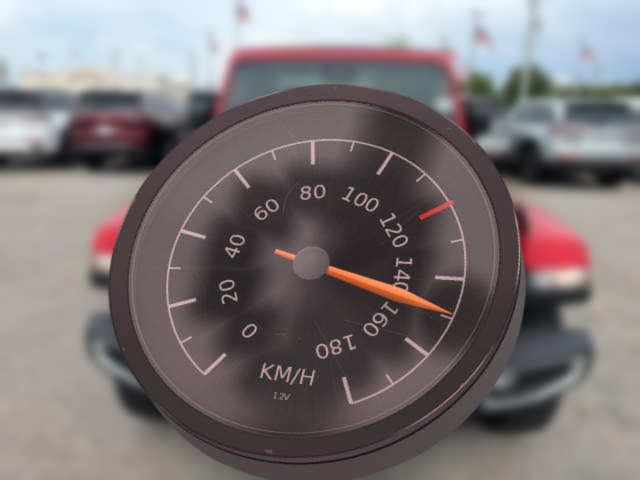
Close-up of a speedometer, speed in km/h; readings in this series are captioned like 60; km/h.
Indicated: 150; km/h
